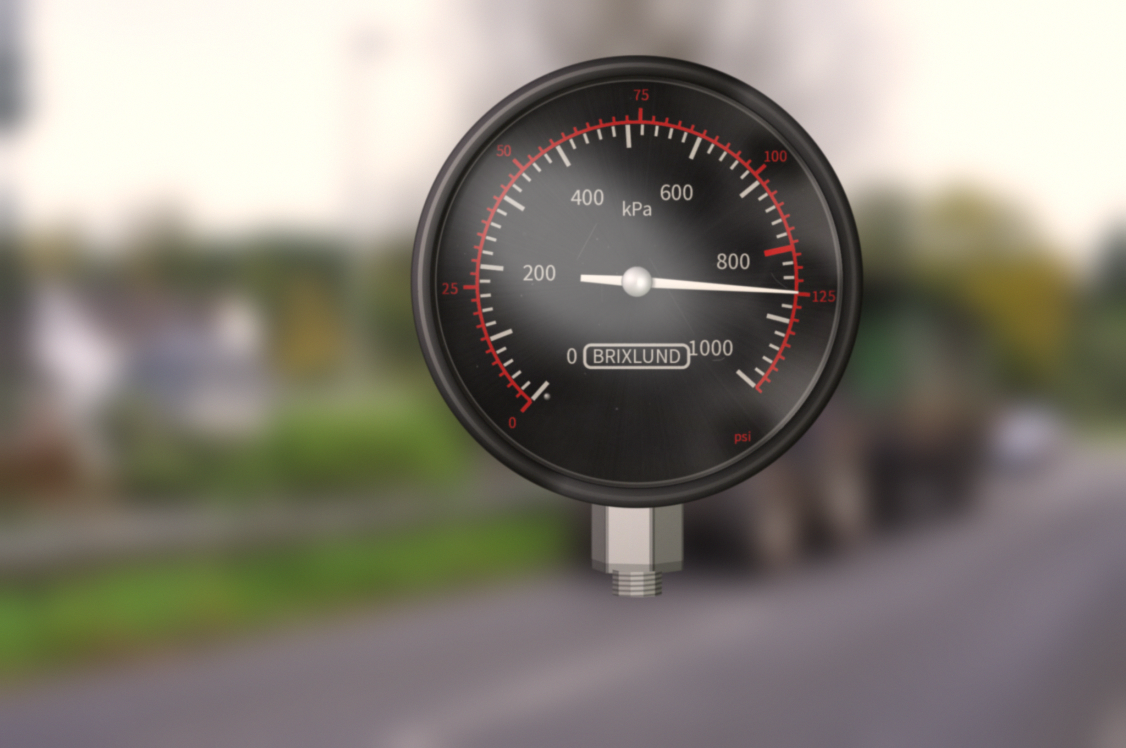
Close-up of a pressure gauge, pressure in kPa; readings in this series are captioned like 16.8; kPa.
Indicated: 860; kPa
